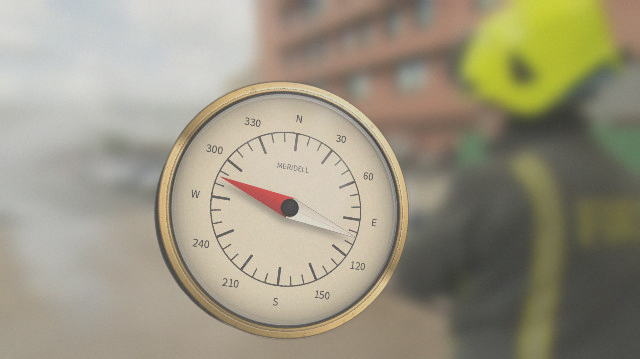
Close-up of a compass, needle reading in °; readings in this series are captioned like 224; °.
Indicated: 285; °
